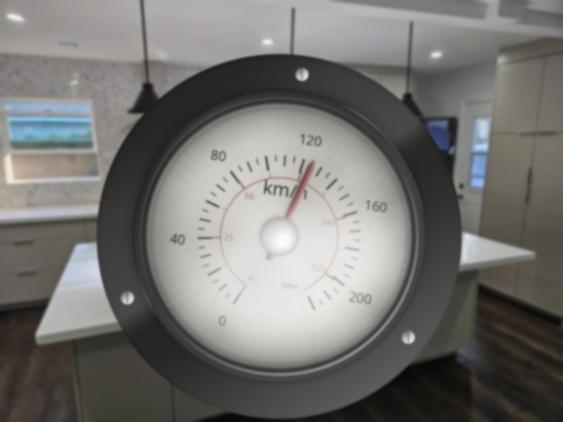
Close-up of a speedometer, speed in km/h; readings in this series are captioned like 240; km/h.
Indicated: 125; km/h
